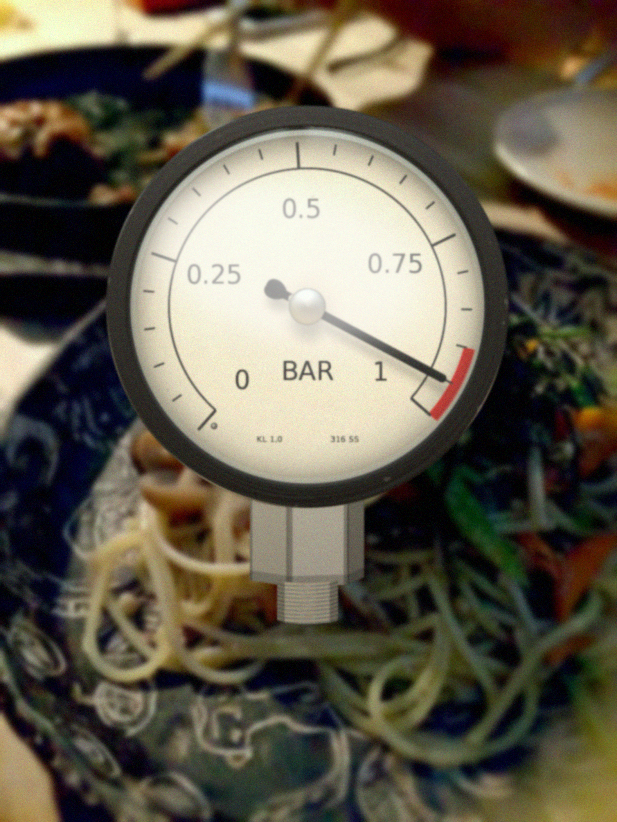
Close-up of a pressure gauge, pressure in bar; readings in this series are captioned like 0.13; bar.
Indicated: 0.95; bar
